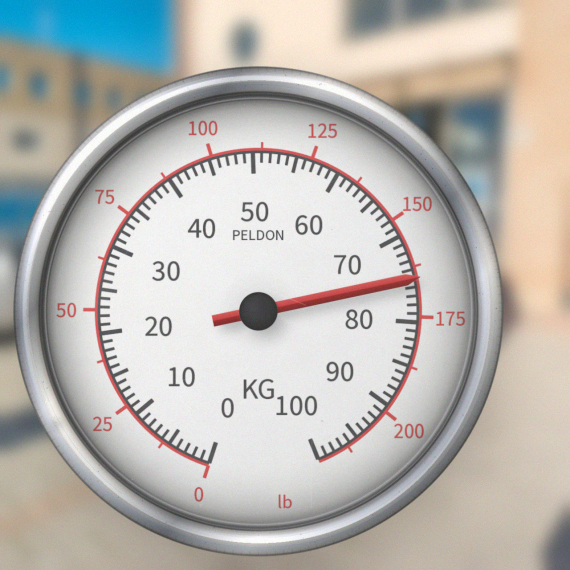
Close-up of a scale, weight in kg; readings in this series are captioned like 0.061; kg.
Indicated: 75; kg
